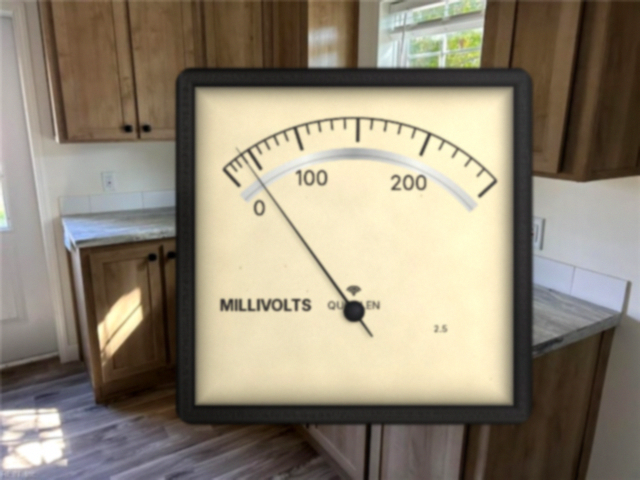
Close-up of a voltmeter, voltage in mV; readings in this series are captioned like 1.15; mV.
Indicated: 40; mV
